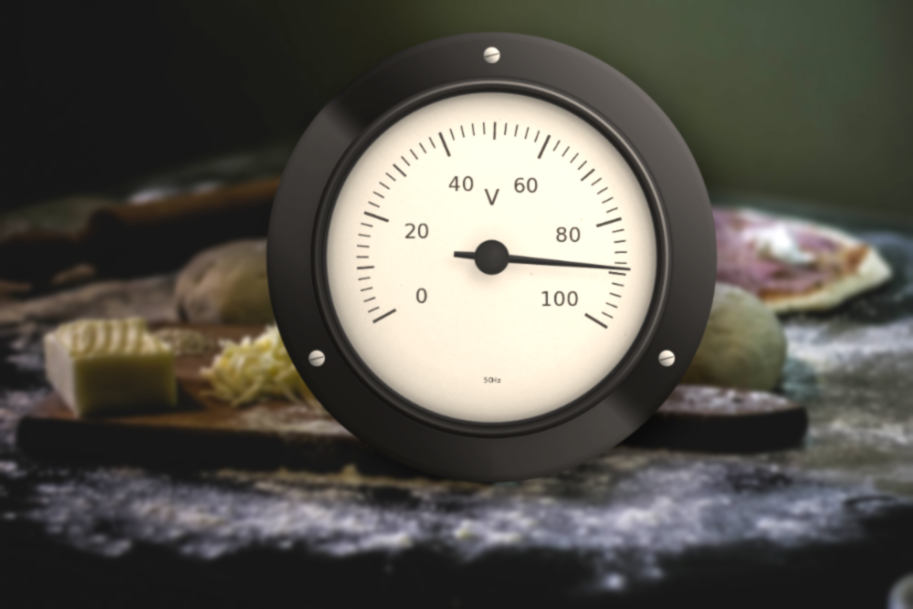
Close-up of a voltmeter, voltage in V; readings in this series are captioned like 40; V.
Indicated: 89; V
